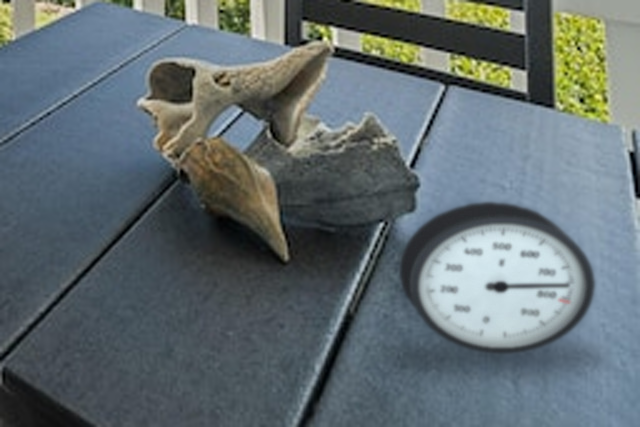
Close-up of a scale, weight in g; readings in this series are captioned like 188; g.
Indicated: 750; g
